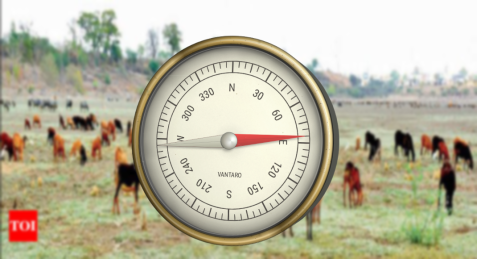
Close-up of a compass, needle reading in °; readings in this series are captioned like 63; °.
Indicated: 85; °
